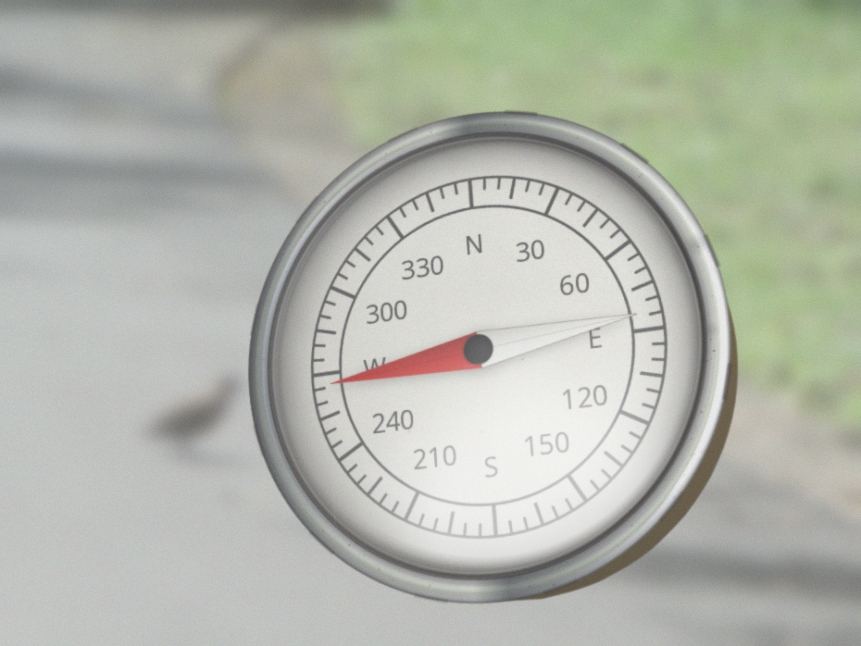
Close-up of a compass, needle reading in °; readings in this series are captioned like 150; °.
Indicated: 265; °
